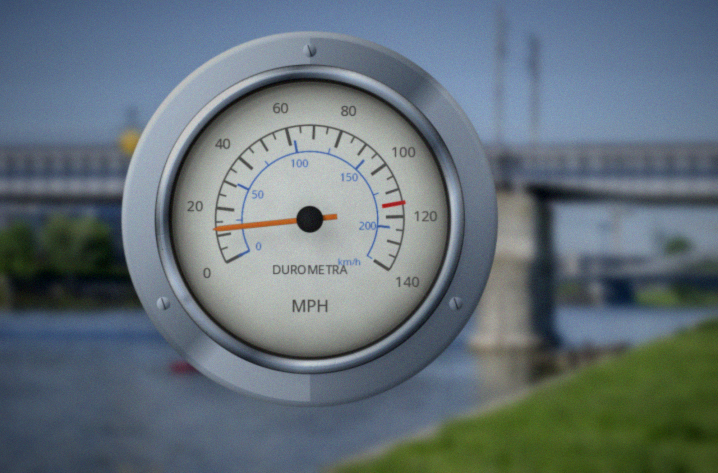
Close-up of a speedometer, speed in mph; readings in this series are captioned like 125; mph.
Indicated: 12.5; mph
